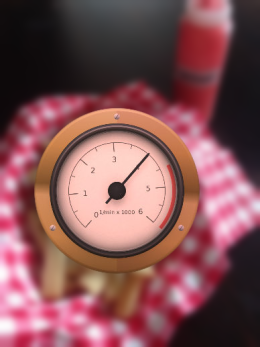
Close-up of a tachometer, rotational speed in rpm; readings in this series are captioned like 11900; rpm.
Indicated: 4000; rpm
